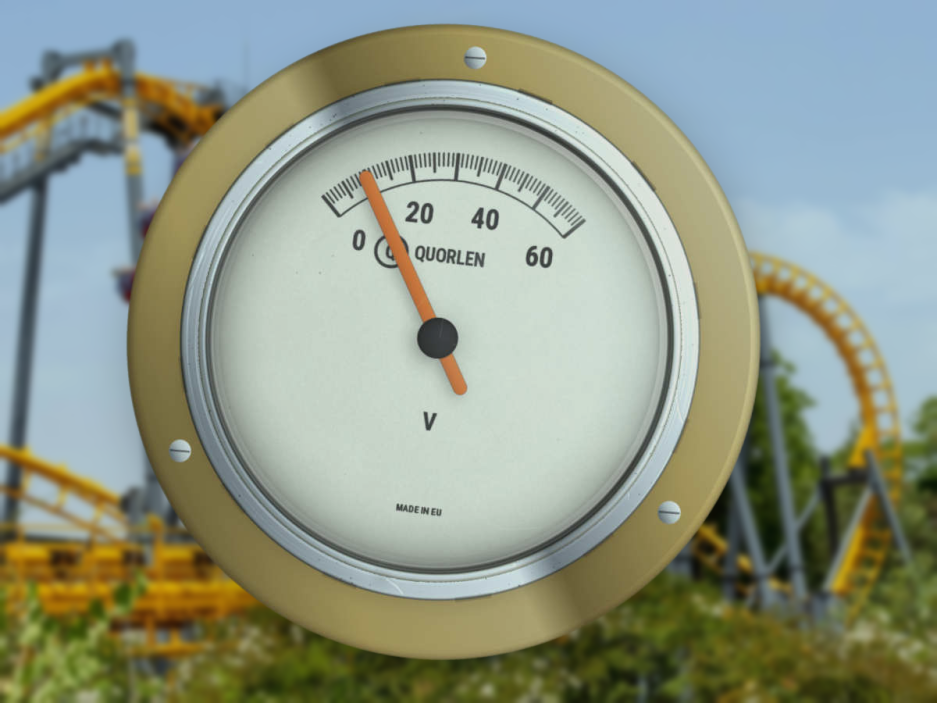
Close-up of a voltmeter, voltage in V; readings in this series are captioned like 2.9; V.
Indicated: 10; V
